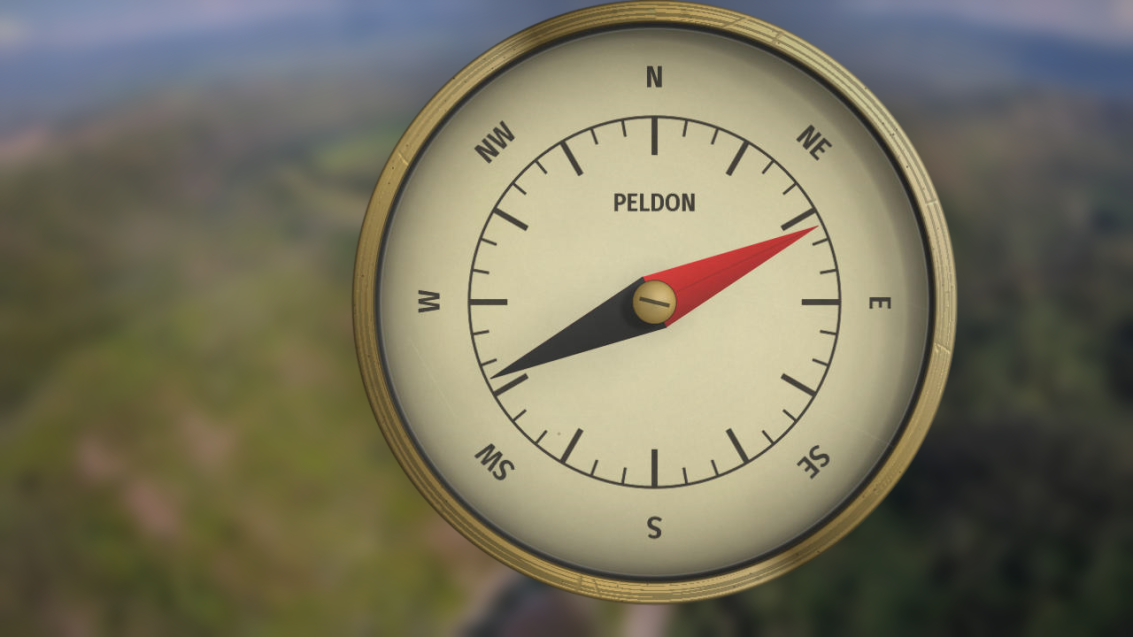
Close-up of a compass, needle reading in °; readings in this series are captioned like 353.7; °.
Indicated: 65; °
